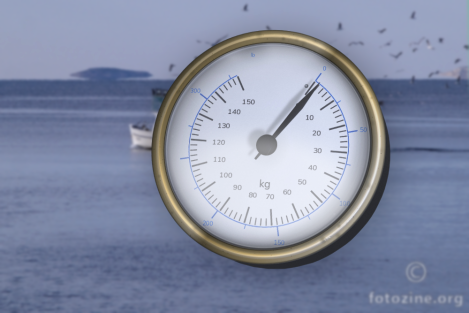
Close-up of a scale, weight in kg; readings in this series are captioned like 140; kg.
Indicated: 2; kg
